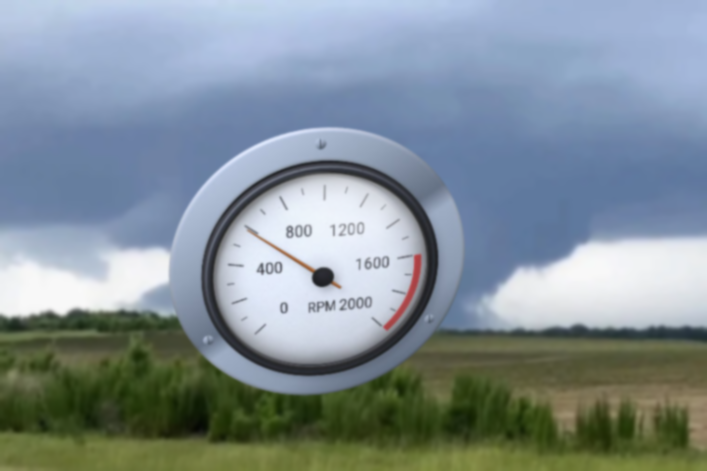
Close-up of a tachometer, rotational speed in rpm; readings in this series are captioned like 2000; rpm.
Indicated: 600; rpm
